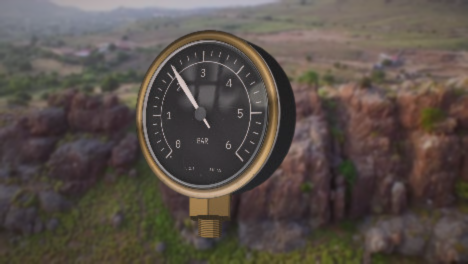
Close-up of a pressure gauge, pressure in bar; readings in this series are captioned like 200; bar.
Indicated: 2.2; bar
